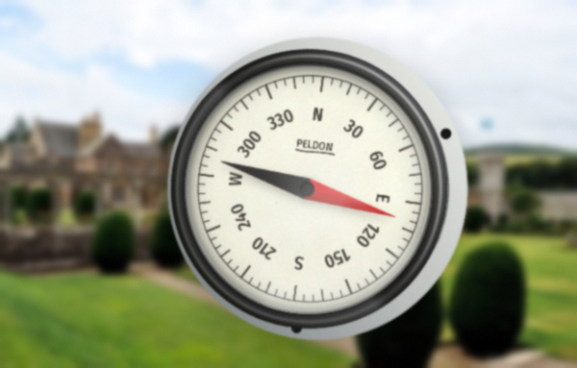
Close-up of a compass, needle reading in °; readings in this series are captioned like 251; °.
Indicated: 100; °
